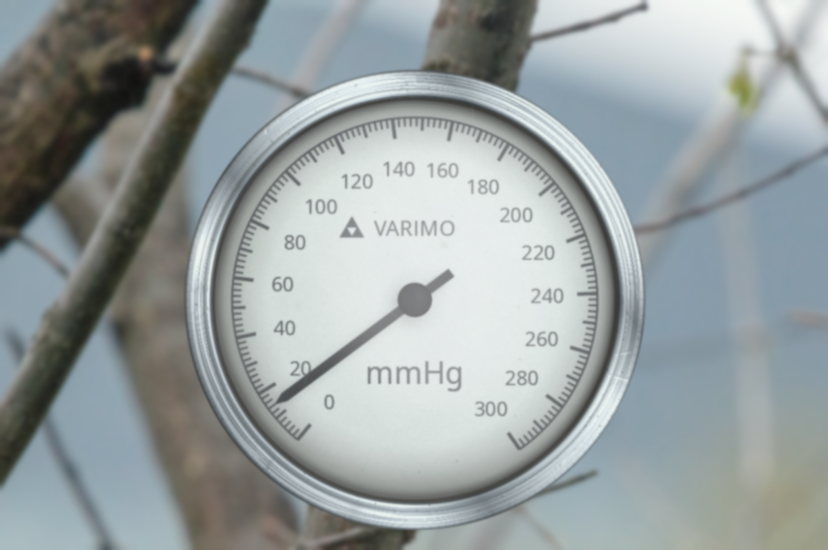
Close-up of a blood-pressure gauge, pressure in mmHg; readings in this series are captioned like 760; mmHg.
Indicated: 14; mmHg
